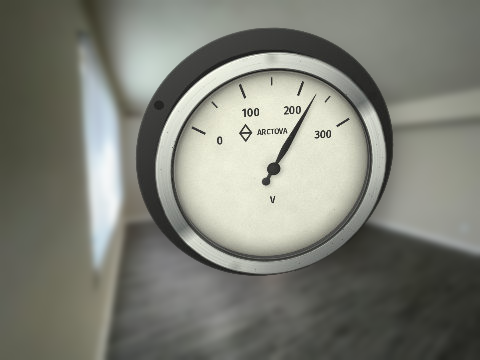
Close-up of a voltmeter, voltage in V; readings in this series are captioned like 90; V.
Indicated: 225; V
